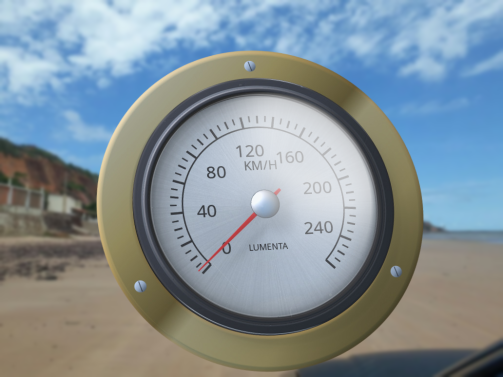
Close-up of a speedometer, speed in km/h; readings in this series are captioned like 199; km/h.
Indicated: 2.5; km/h
